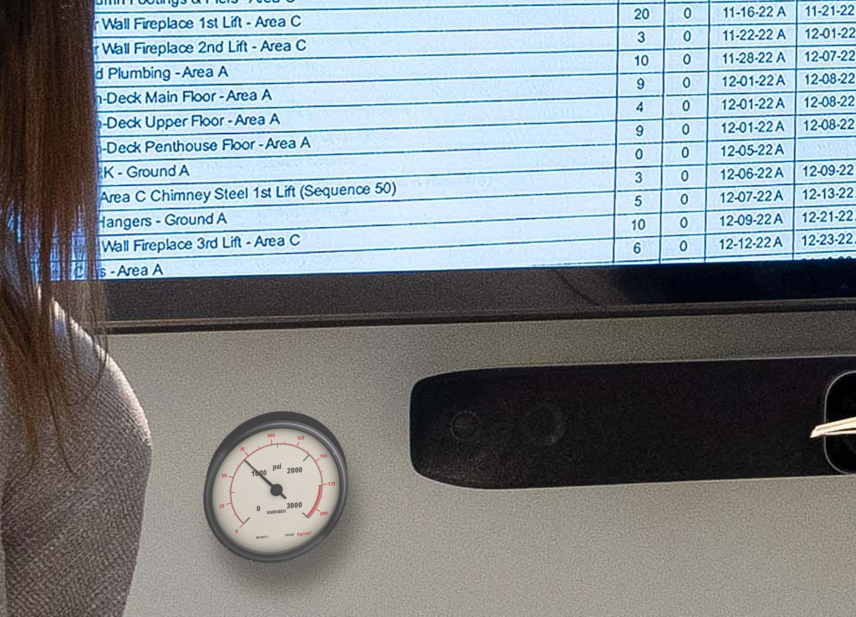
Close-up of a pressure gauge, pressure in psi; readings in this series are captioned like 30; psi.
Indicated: 1000; psi
